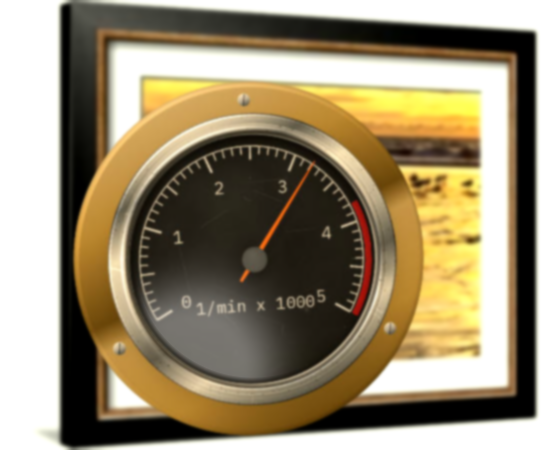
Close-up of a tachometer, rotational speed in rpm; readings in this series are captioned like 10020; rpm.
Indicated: 3200; rpm
